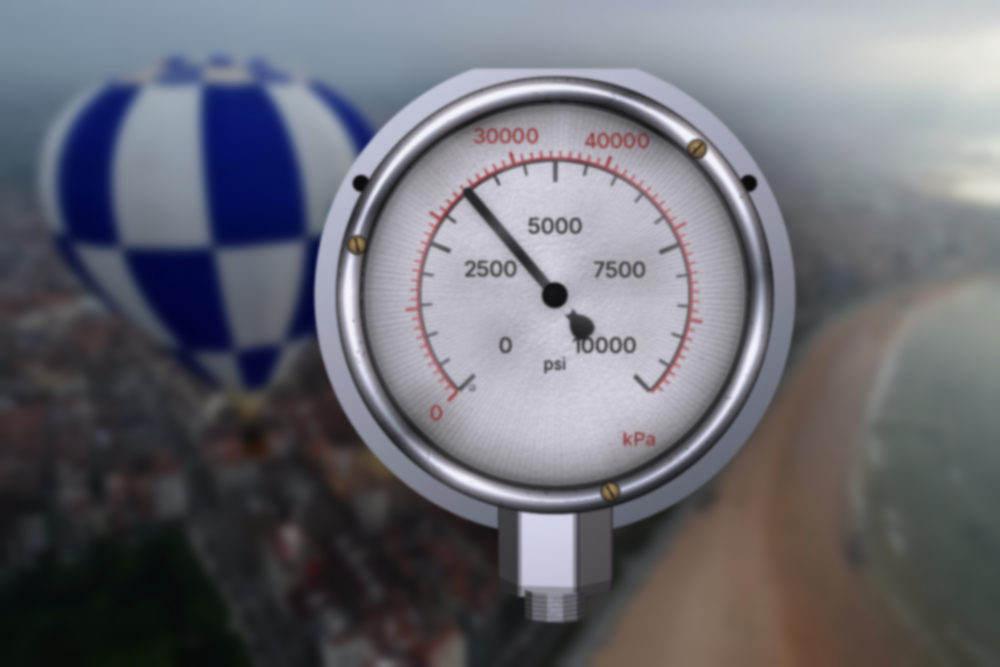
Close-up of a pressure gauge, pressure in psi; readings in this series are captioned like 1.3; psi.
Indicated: 3500; psi
